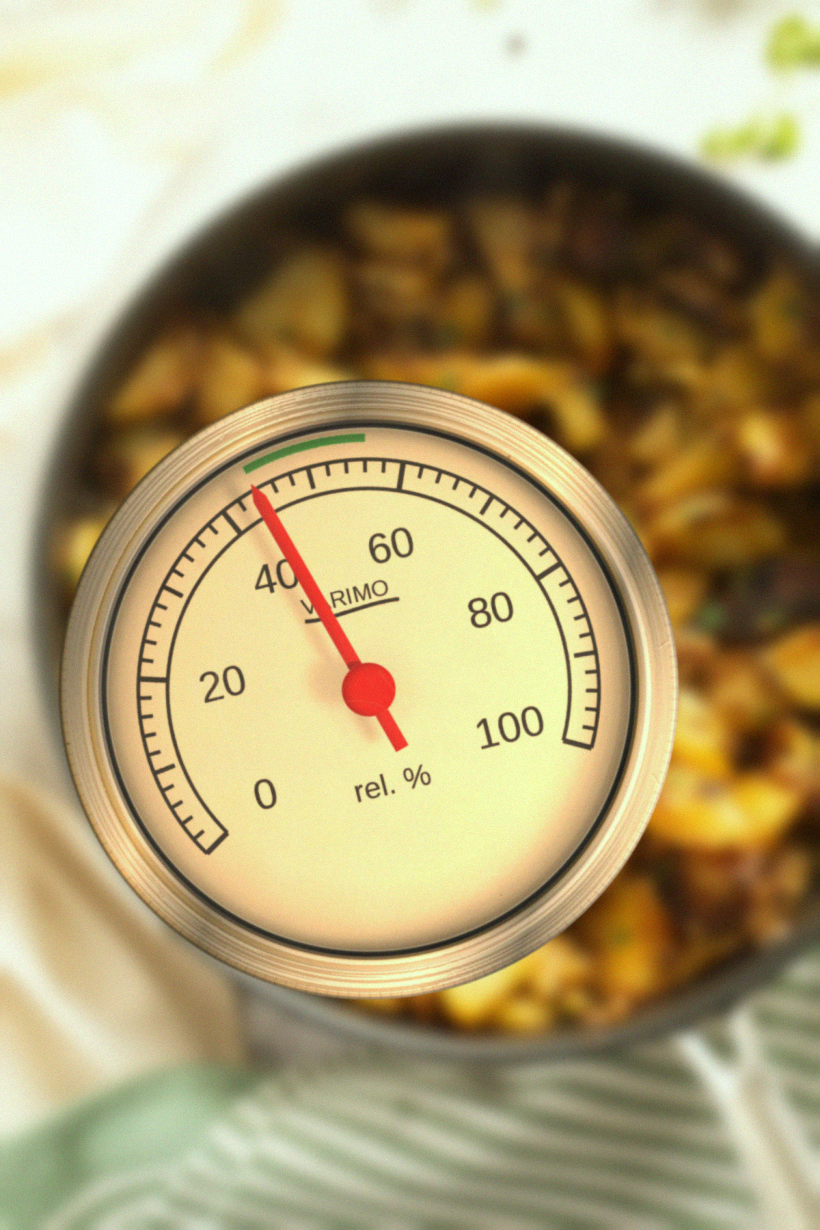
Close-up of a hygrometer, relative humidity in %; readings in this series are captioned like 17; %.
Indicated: 44; %
